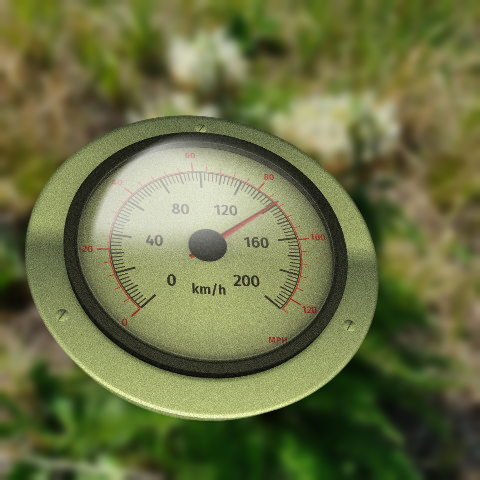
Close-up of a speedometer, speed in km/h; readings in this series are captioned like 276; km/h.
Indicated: 140; km/h
